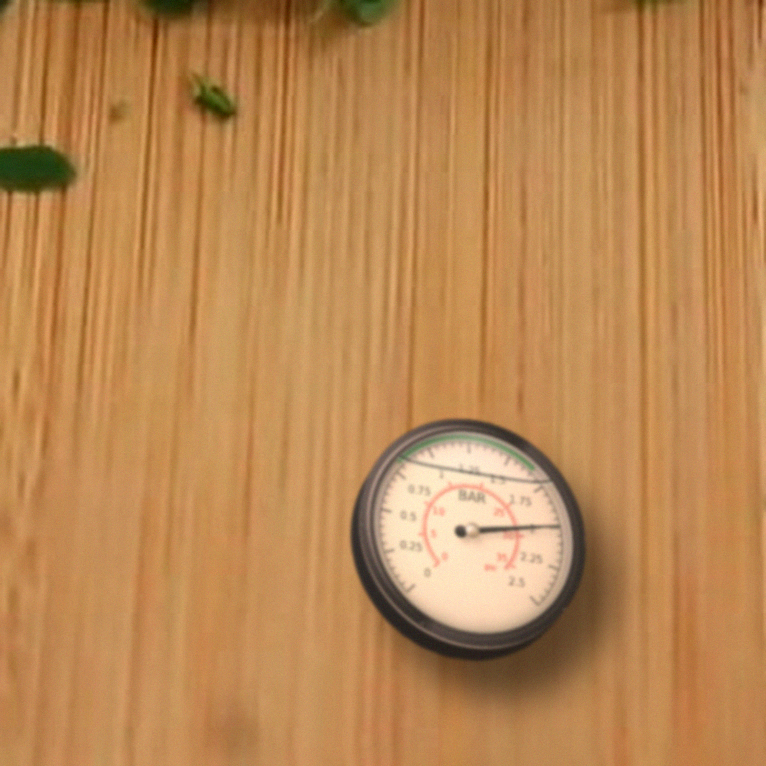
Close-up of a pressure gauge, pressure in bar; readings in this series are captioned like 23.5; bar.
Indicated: 2; bar
